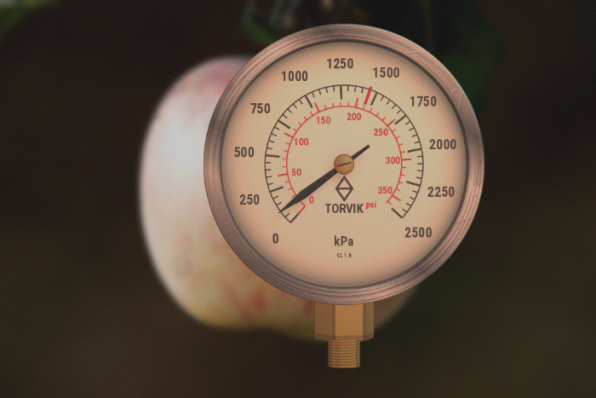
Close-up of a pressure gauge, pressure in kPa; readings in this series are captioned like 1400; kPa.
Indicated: 100; kPa
